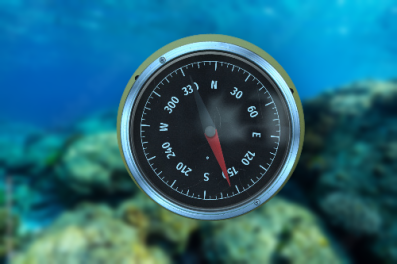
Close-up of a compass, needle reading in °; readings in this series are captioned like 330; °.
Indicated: 155; °
